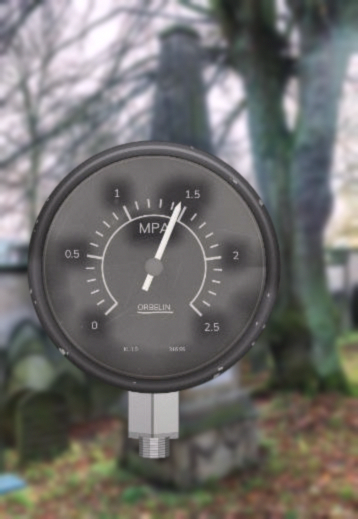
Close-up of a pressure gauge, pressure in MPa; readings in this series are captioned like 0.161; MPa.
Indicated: 1.45; MPa
